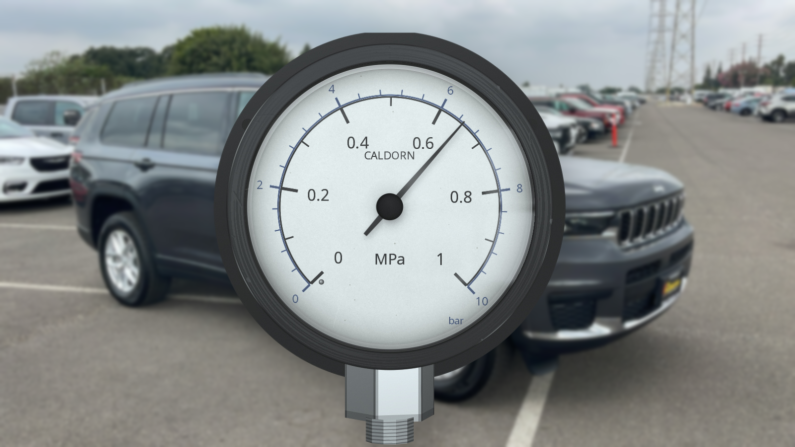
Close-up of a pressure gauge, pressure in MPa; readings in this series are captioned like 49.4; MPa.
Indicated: 0.65; MPa
